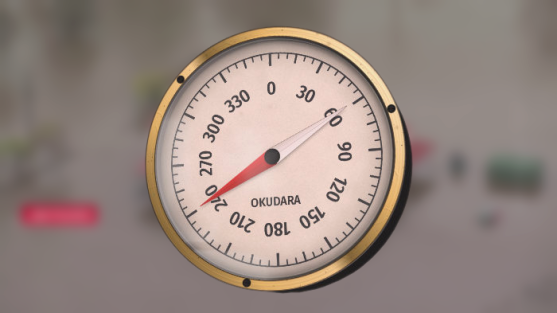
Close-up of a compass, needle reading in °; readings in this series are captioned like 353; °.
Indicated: 240; °
